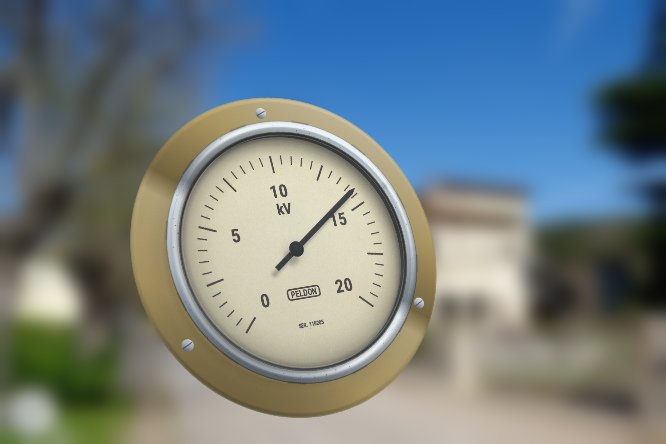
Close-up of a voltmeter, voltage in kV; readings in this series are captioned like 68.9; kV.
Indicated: 14.25; kV
